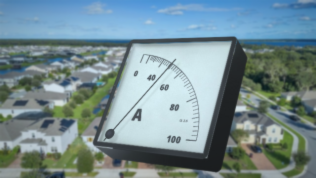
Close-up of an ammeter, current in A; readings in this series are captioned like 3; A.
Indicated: 50; A
